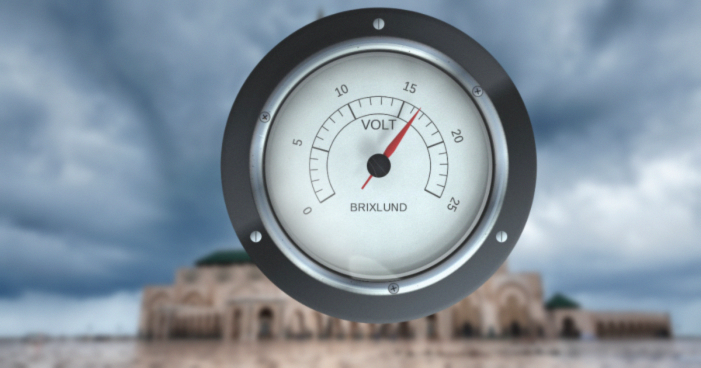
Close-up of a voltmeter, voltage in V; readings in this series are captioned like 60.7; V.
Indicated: 16.5; V
